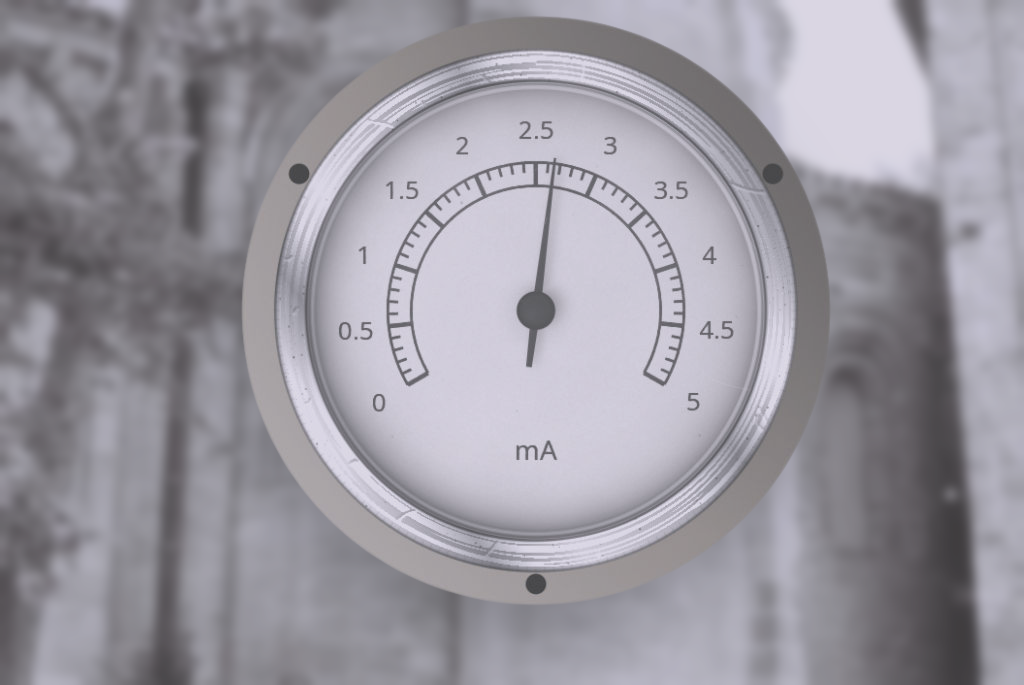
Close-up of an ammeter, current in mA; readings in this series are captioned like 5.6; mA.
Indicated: 2.65; mA
